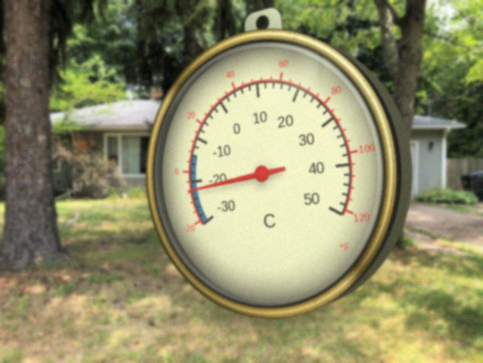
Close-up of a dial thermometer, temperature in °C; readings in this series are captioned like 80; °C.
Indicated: -22; °C
